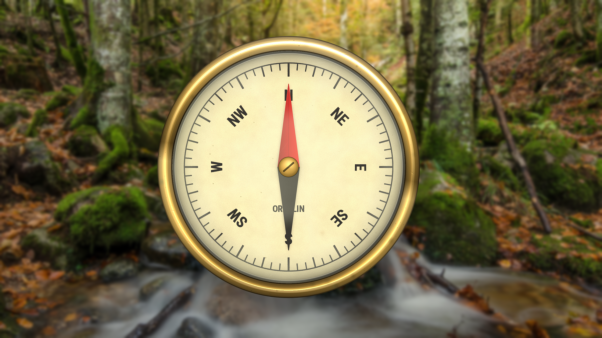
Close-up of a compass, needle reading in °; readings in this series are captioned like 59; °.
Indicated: 0; °
